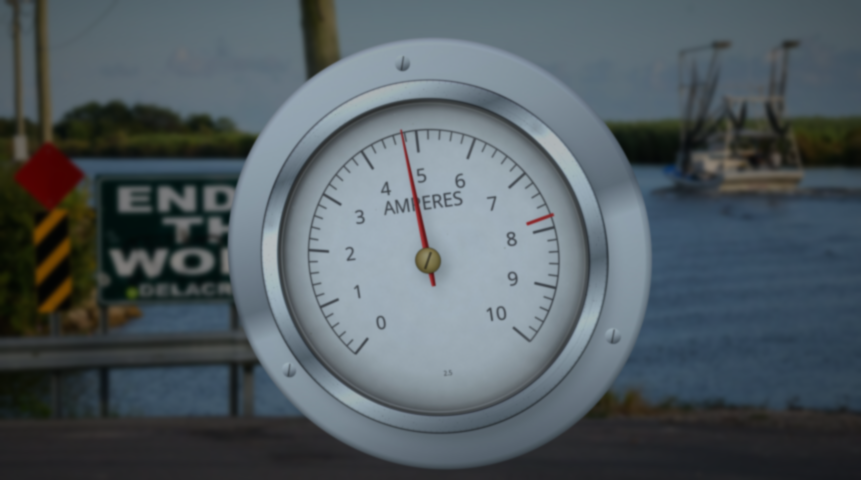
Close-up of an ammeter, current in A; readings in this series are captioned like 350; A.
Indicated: 4.8; A
